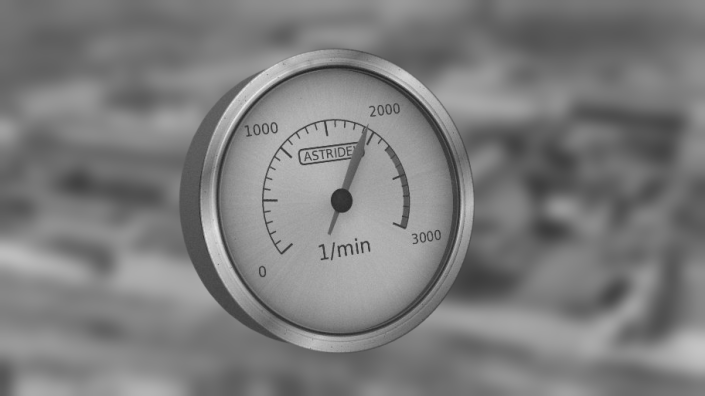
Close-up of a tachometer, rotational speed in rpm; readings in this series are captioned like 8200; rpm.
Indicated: 1900; rpm
